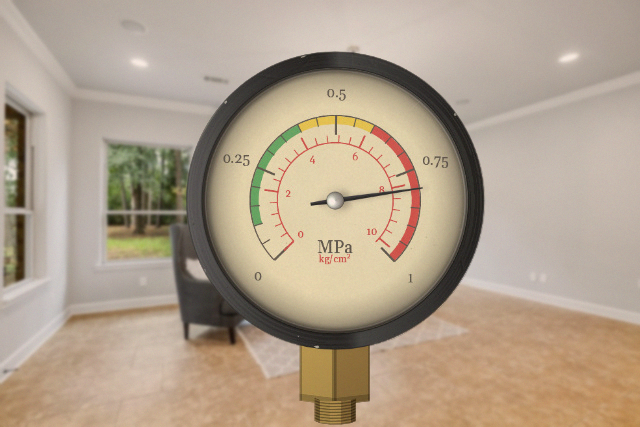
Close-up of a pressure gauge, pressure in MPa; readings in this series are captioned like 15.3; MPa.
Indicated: 0.8; MPa
